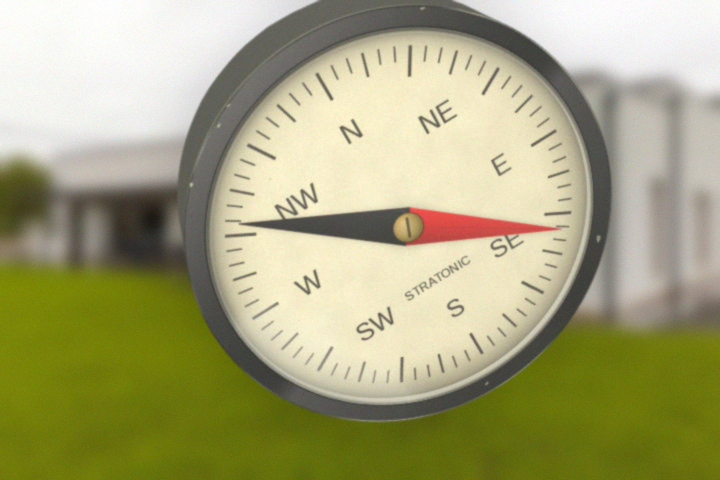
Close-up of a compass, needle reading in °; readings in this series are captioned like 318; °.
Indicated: 125; °
